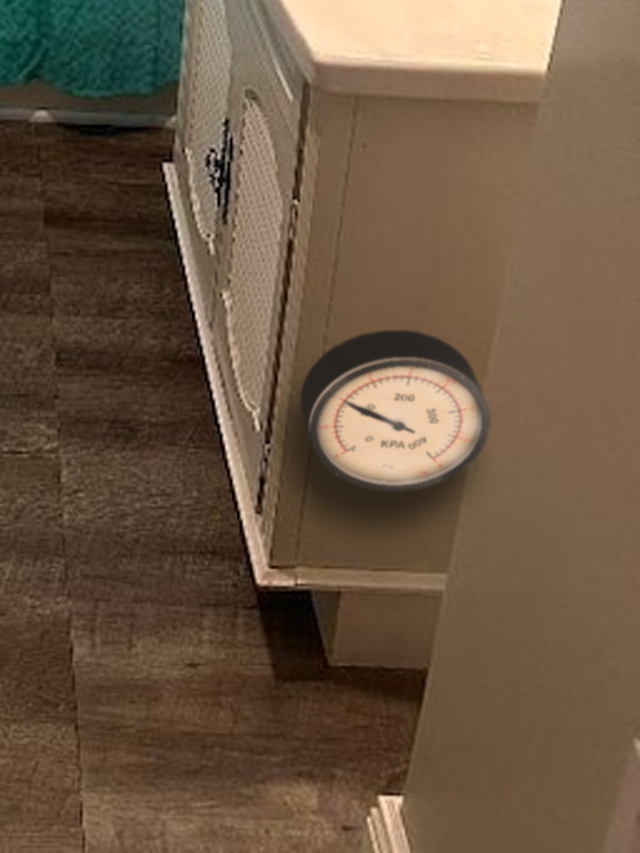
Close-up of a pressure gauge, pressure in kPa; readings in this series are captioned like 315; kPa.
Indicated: 100; kPa
